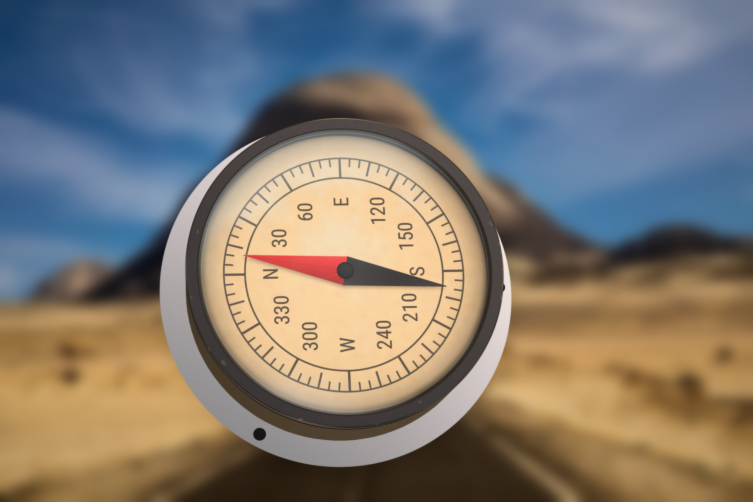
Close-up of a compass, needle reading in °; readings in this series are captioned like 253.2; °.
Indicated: 10; °
